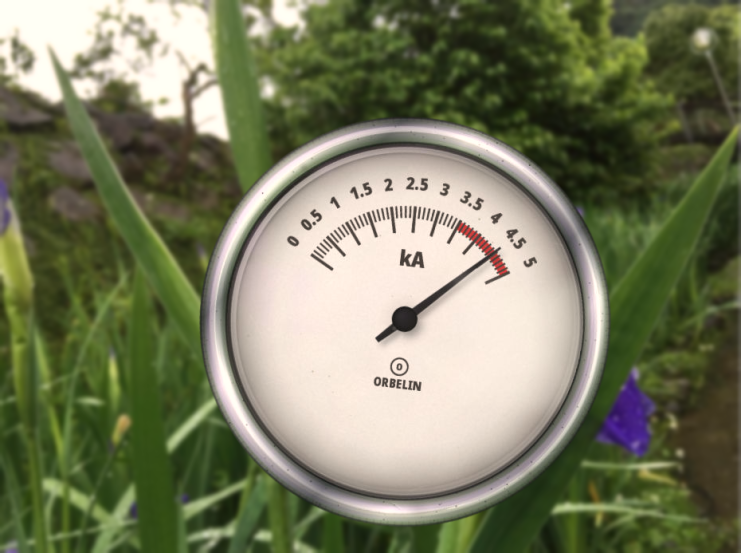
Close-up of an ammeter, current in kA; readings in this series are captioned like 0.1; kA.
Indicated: 4.5; kA
